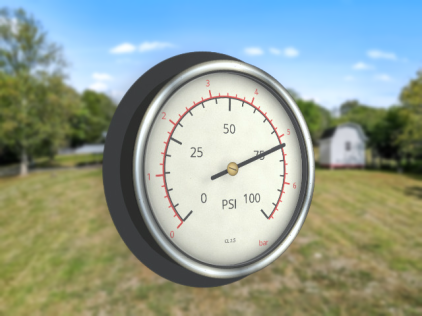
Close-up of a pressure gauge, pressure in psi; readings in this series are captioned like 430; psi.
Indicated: 75; psi
